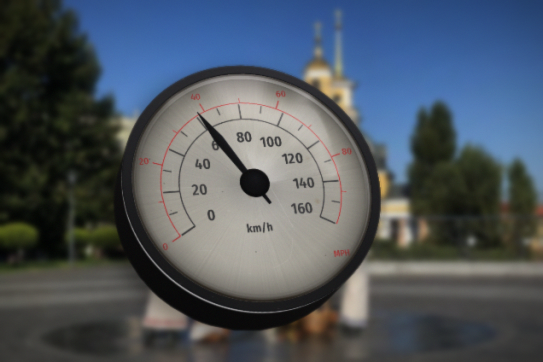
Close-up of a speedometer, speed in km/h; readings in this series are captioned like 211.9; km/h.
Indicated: 60; km/h
